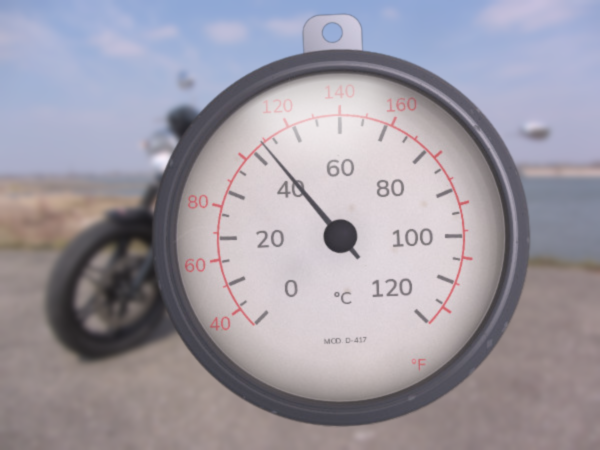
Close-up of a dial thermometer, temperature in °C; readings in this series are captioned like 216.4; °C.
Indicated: 42.5; °C
